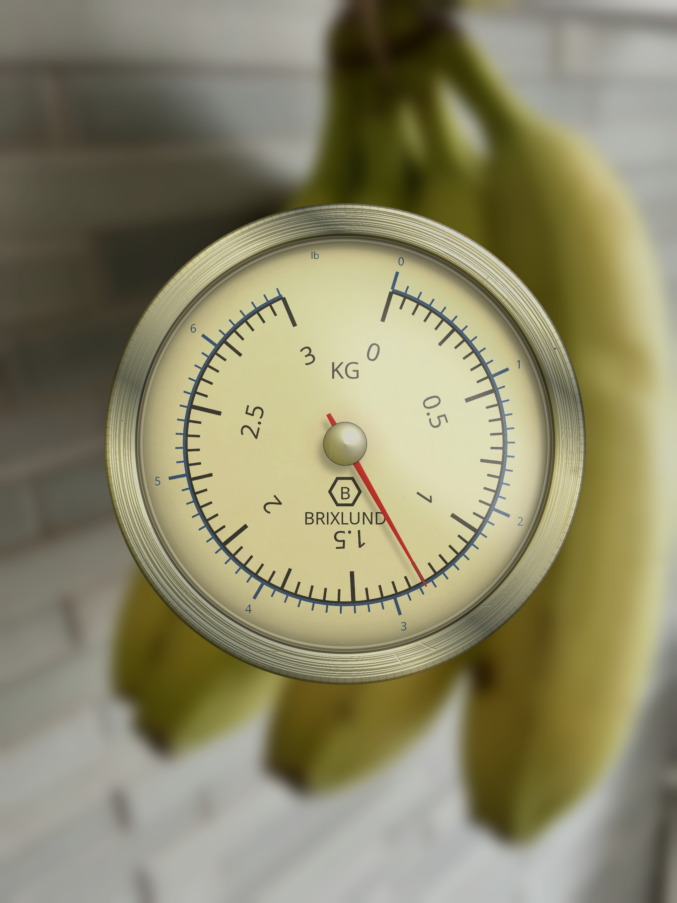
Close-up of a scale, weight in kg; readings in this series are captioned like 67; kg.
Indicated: 1.25; kg
